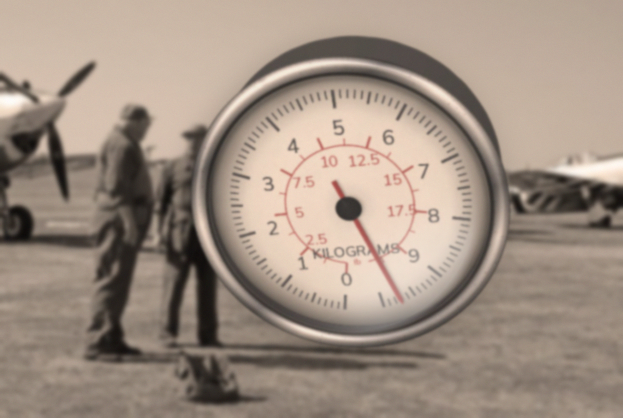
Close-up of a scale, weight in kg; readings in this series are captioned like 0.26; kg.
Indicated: 9.7; kg
